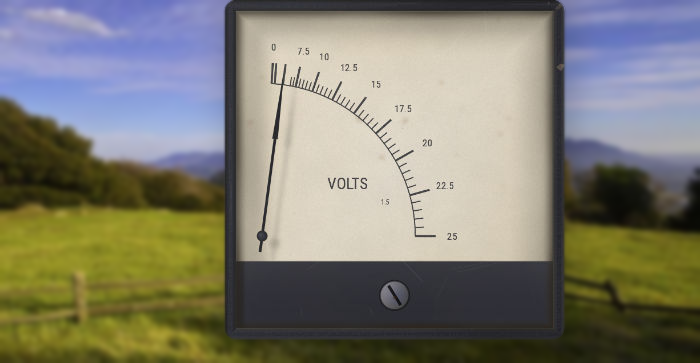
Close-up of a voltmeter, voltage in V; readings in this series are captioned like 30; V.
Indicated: 5; V
